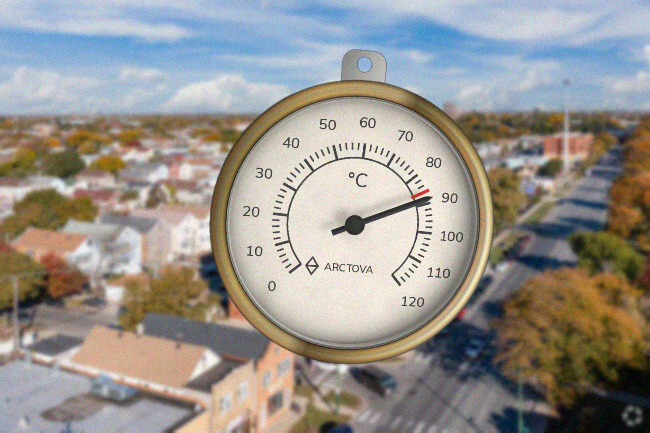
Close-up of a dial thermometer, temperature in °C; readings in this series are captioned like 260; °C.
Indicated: 88; °C
